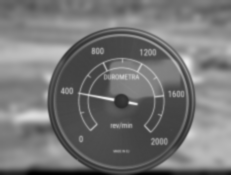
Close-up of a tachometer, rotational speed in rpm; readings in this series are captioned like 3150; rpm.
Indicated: 400; rpm
